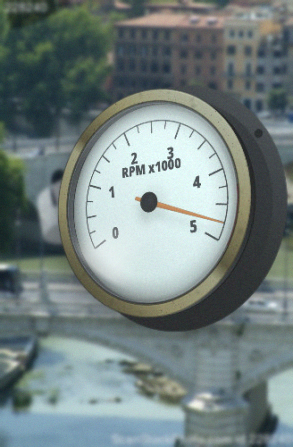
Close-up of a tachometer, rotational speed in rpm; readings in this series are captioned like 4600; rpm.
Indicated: 4750; rpm
